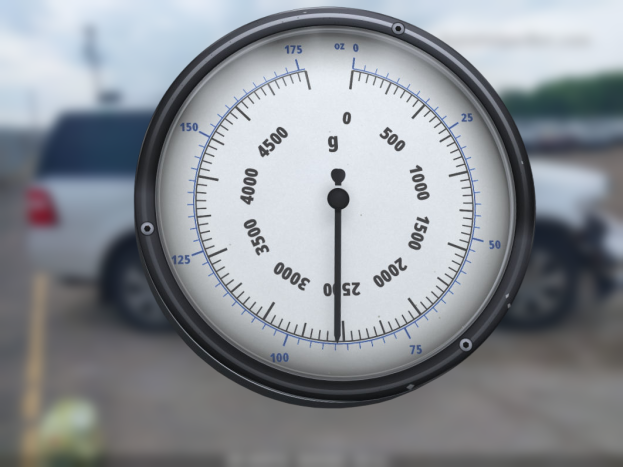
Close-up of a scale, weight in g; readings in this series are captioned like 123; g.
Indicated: 2550; g
